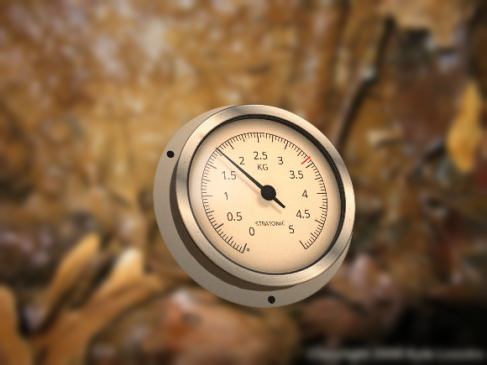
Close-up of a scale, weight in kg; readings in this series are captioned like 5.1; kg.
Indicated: 1.75; kg
